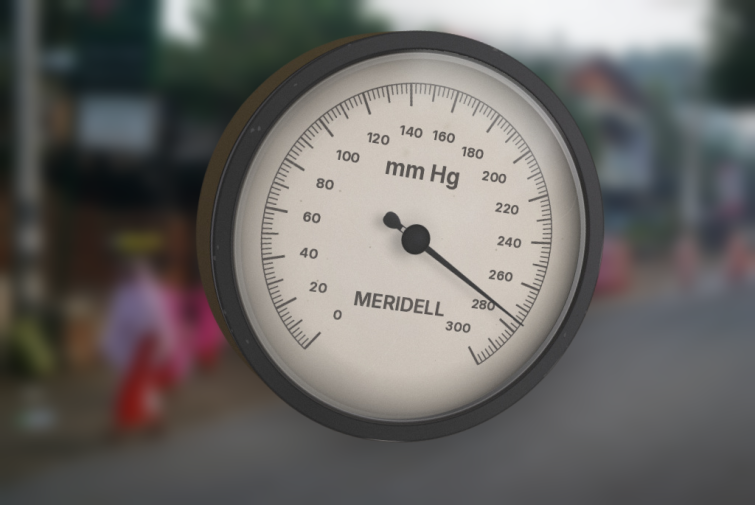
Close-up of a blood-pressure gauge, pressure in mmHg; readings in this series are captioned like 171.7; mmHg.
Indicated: 276; mmHg
